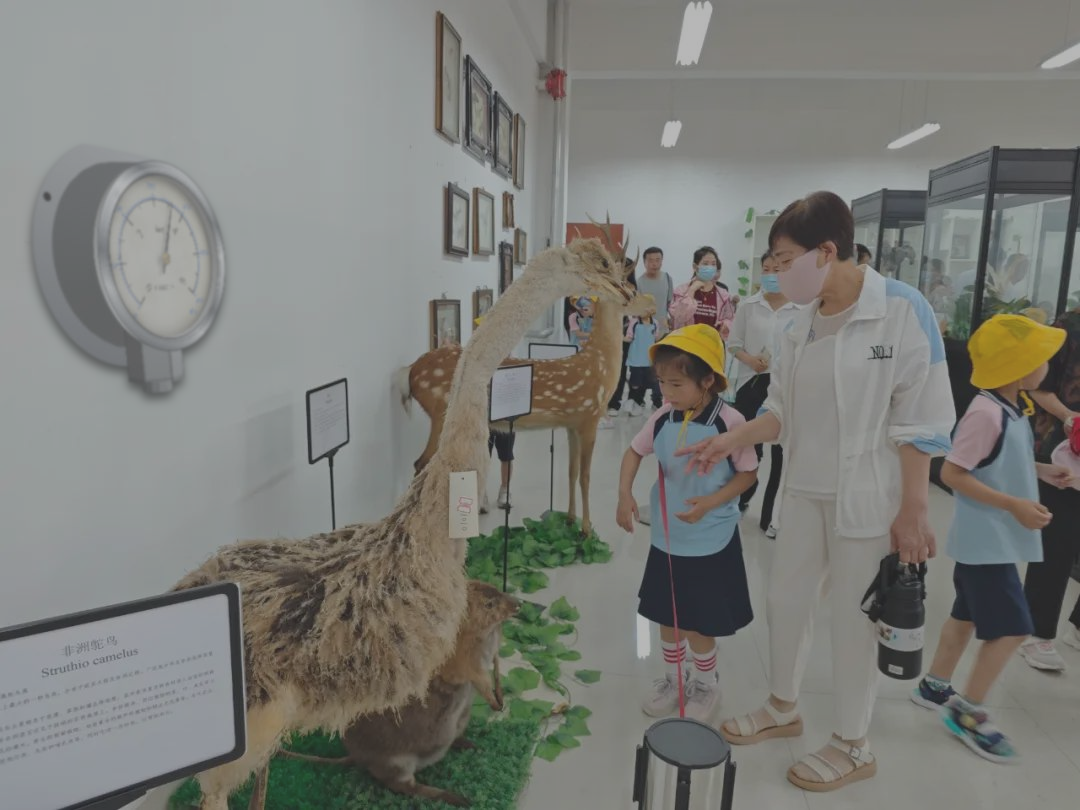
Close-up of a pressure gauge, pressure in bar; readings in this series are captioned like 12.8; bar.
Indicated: 3.5; bar
